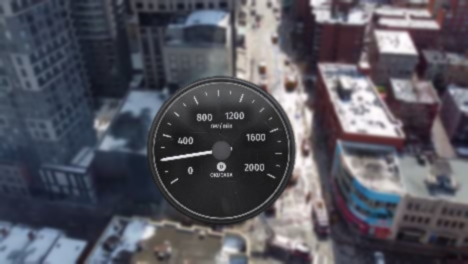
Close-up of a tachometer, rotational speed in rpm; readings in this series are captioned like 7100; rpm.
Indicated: 200; rpm
